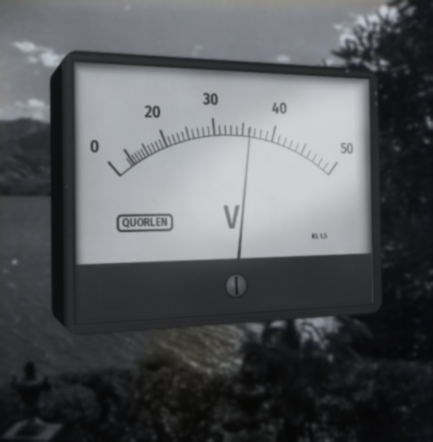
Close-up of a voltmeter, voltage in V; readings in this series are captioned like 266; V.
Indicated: 36; V
